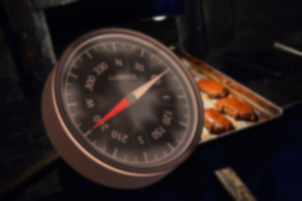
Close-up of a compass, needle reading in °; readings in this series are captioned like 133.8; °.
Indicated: 240; °
